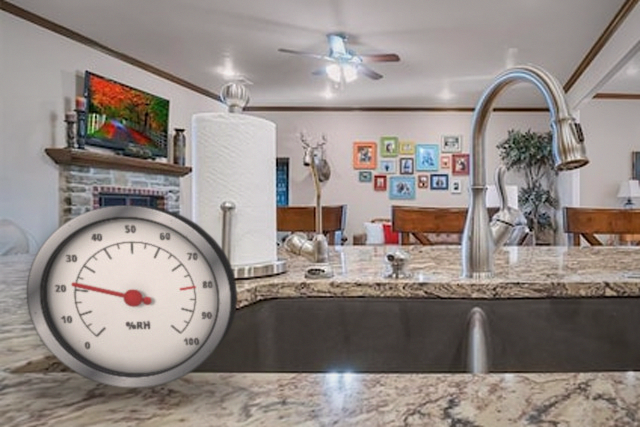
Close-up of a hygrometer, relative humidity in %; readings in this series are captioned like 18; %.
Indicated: 22.5; %
